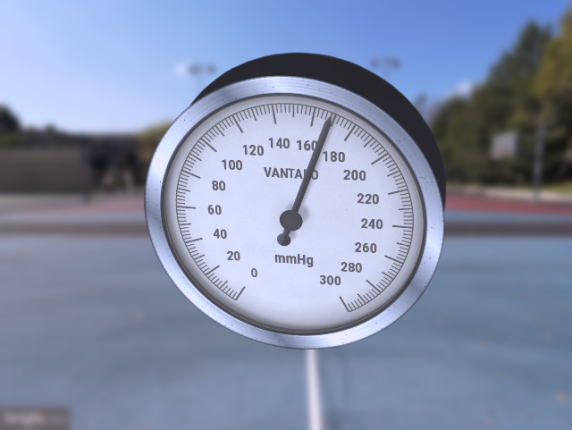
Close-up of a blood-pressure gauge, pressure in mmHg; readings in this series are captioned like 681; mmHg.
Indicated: 168; mmHg
